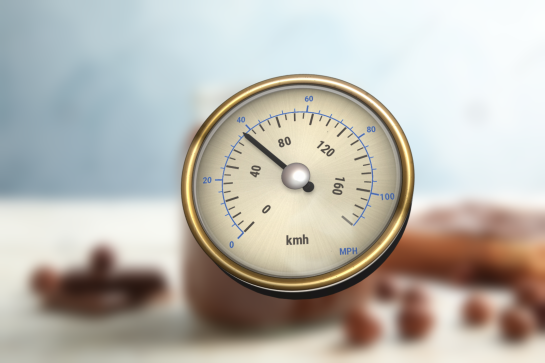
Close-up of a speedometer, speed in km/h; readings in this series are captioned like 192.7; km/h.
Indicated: 60; km/h
